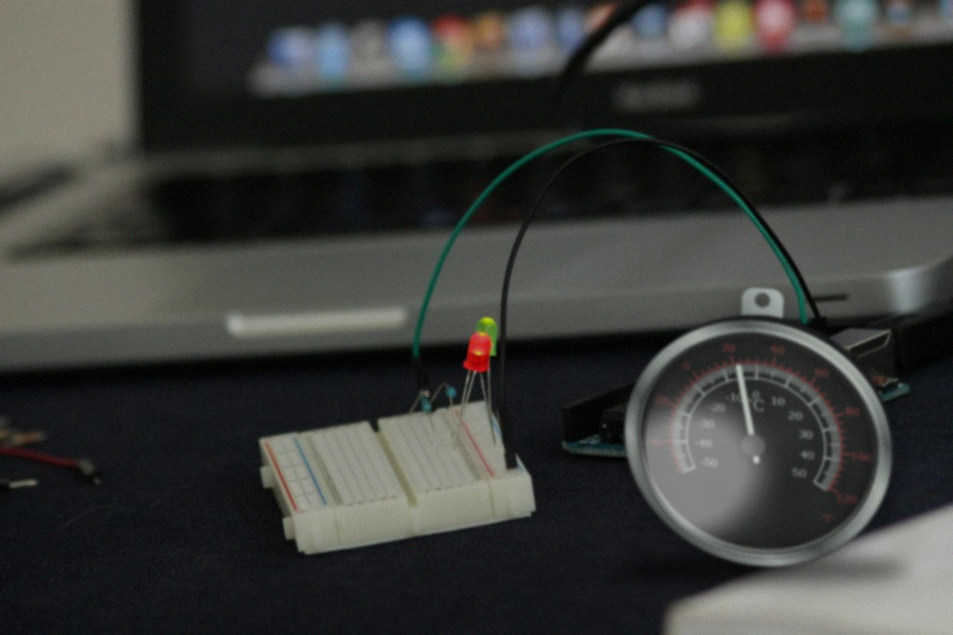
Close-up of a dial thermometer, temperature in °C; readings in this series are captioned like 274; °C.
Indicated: -5; °C
